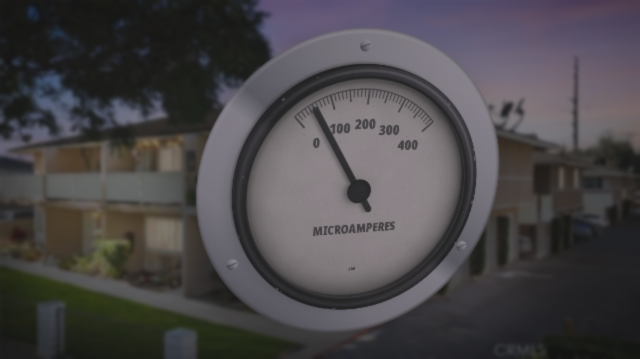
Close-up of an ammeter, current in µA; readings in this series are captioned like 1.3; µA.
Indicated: 50; µA
